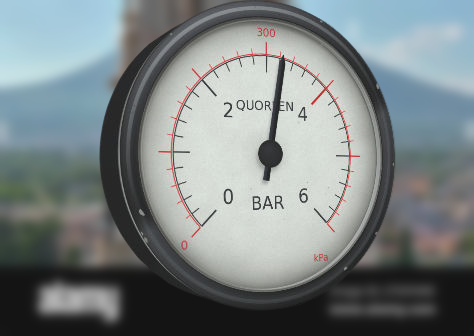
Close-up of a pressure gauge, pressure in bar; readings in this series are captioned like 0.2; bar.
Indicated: 3.2; bar
